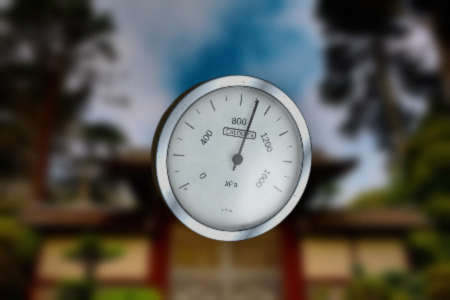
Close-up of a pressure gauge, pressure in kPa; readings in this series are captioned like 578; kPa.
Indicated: 900; kPa
